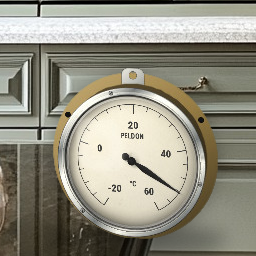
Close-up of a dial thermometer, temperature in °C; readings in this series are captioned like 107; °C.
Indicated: 52; °C
